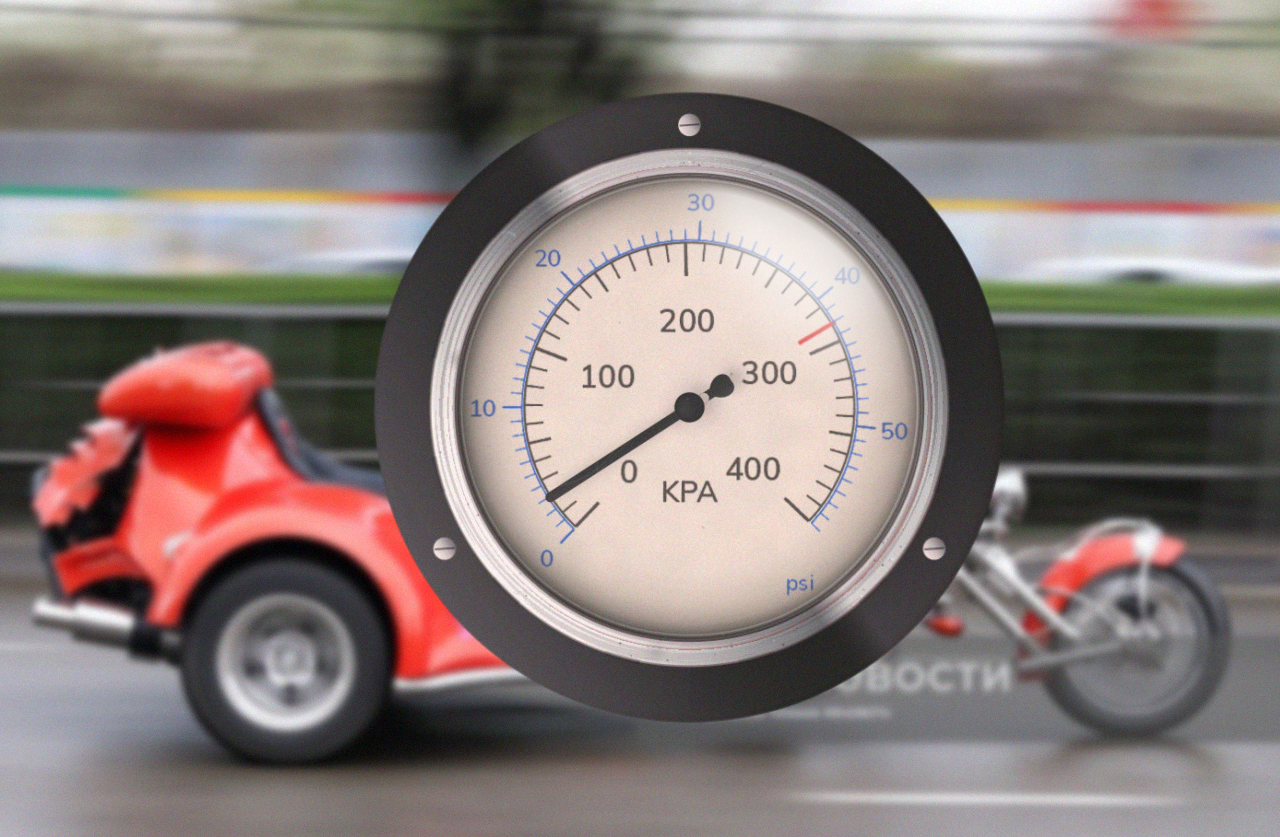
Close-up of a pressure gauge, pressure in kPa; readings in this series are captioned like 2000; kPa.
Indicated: 20; kPa
